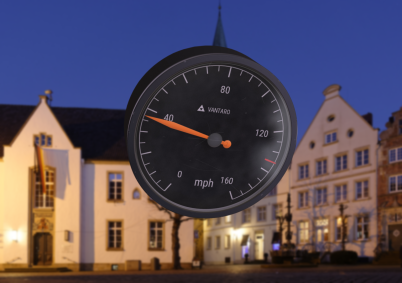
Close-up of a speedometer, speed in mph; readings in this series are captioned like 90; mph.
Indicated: 37.5; mph
